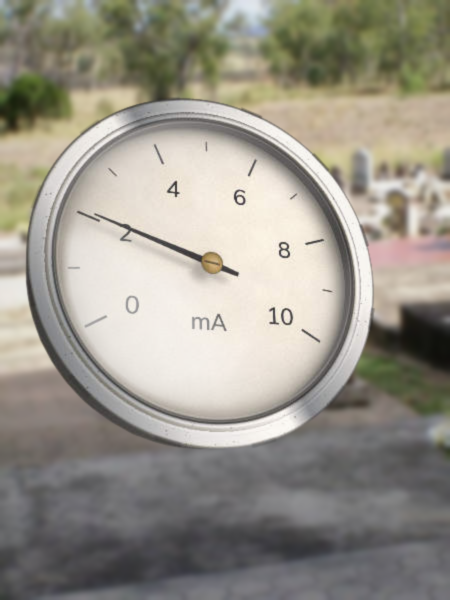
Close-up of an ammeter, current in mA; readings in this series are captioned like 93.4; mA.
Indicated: 2; mA
